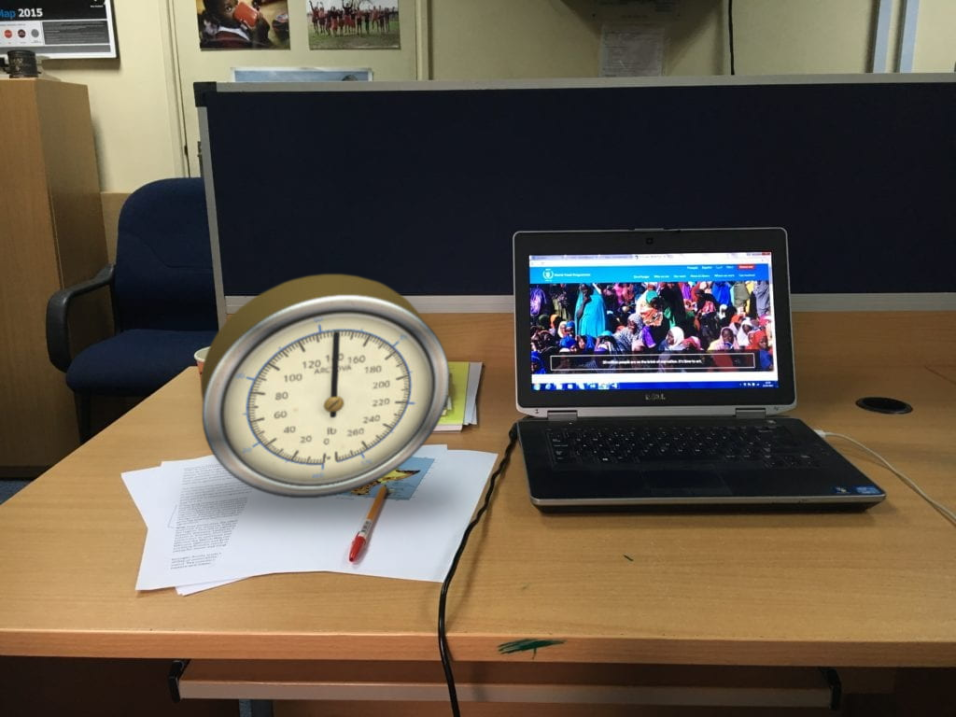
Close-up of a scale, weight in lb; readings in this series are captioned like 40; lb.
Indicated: 140; lb
